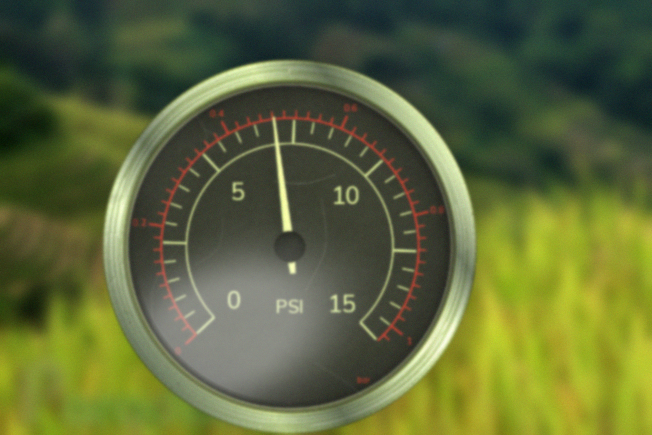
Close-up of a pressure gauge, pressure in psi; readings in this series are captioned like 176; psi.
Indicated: 7; psi
